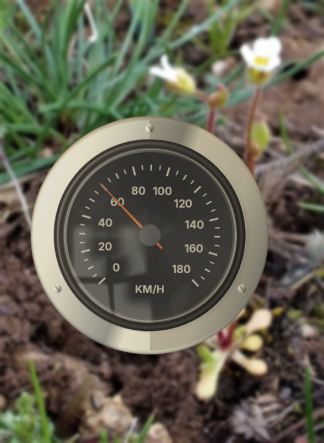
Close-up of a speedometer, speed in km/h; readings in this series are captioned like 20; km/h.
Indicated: 60; km/h
